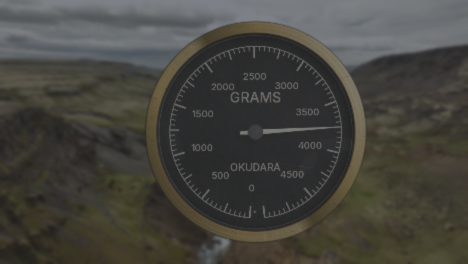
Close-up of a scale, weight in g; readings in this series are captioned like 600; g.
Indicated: 3750; g
